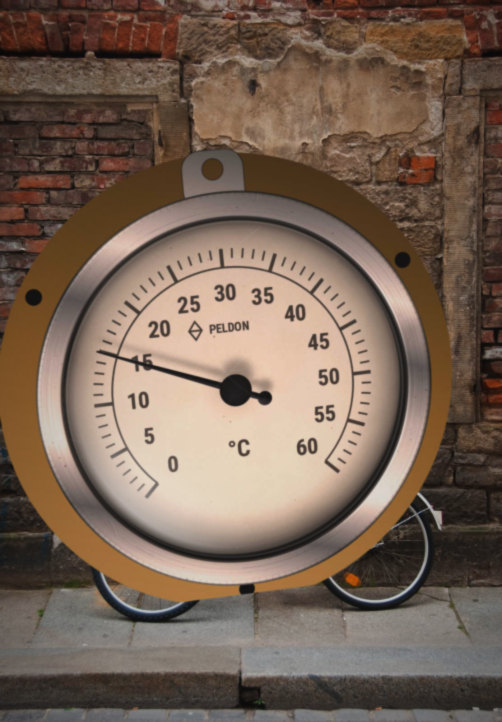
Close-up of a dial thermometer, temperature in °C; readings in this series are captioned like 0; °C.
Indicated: 15; °C
